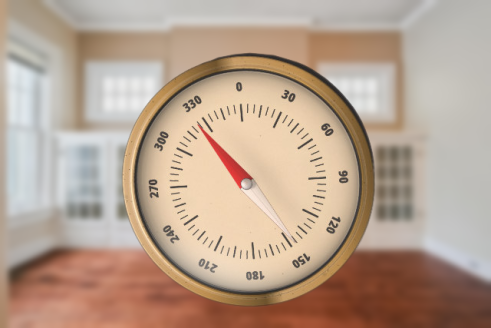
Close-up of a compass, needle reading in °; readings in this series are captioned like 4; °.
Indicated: 325; °
